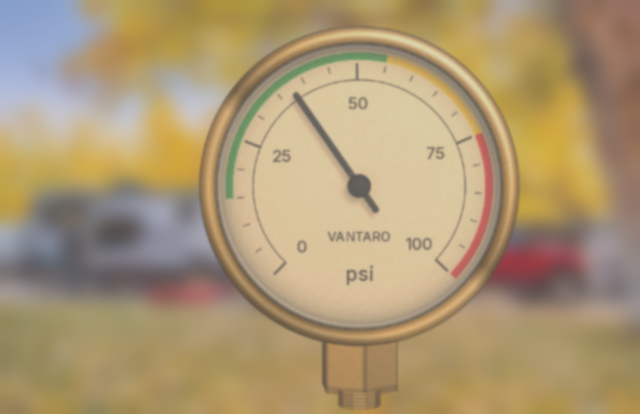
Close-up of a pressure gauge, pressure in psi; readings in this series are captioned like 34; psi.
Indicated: 37.5; psi
